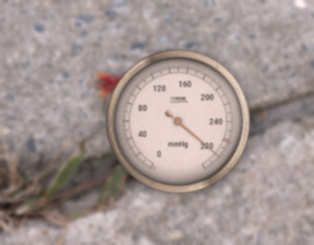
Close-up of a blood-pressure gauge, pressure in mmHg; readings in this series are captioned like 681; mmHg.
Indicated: 280; mmHg
